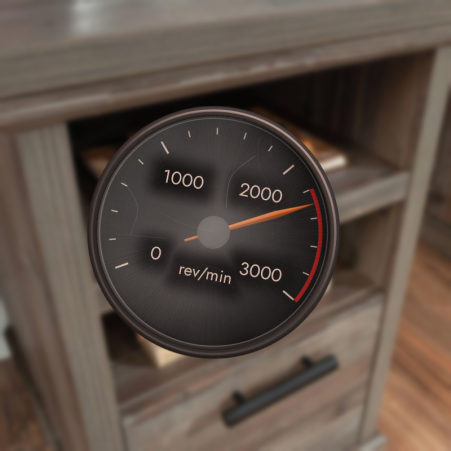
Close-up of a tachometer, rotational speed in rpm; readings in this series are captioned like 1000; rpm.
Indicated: 2300; rpm
